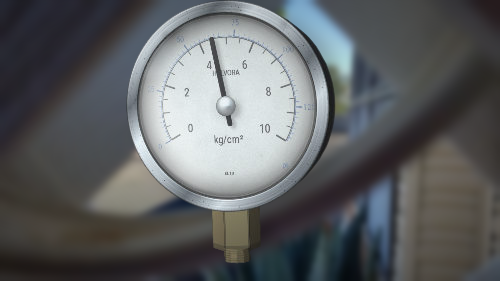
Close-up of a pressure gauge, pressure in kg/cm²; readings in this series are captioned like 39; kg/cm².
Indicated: 4.5; kg/cm²
